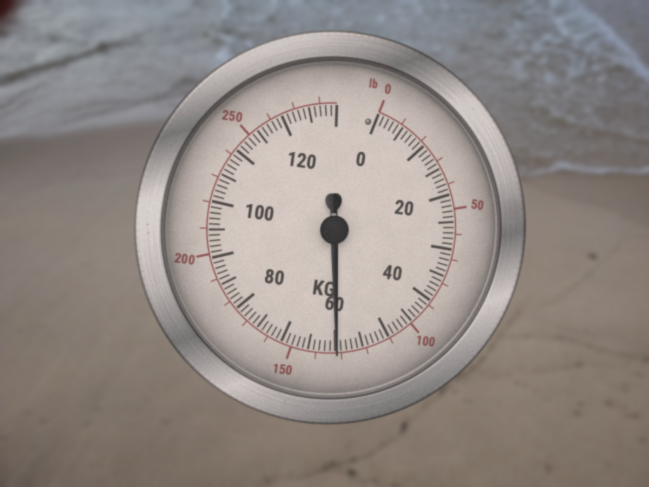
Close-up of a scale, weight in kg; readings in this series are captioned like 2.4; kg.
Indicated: 60; kg
